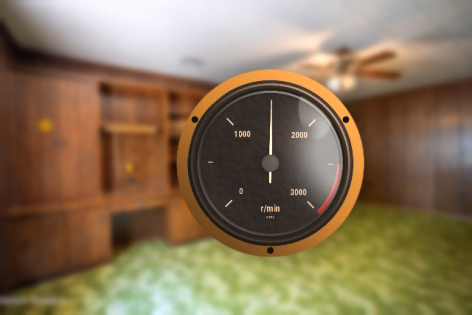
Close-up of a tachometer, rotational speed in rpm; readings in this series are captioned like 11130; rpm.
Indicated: 1500; rpm
